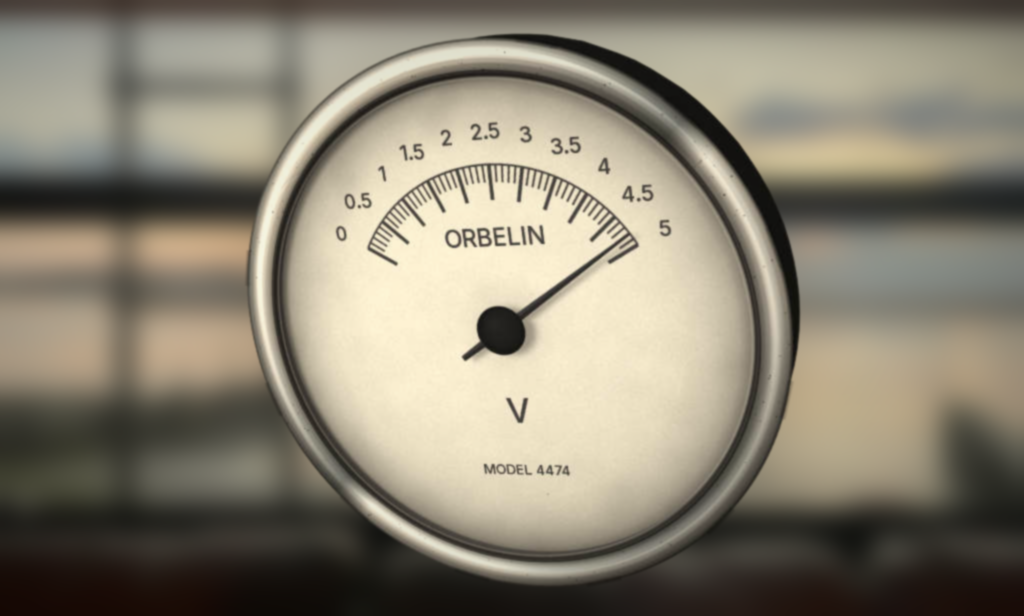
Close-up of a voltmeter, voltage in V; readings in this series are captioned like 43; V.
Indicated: 4.8; V
